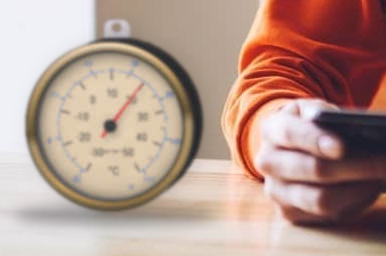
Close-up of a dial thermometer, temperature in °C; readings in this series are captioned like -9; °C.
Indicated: 20; °C
